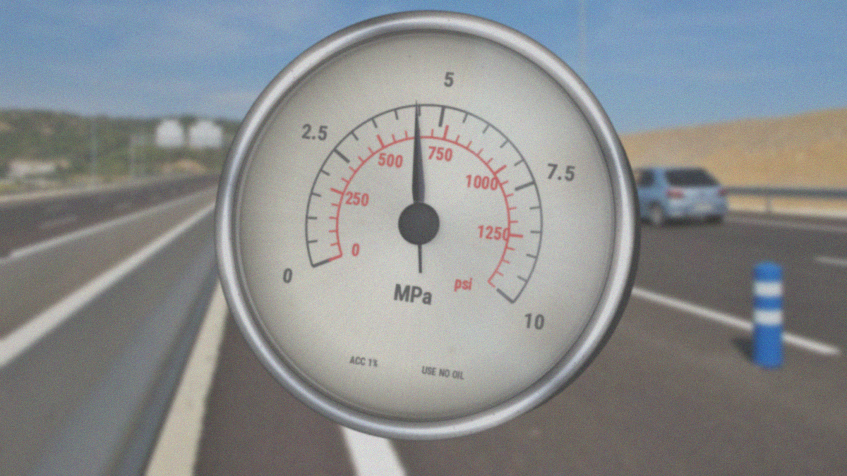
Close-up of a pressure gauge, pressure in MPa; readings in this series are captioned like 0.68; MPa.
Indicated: 4.5; MPa
